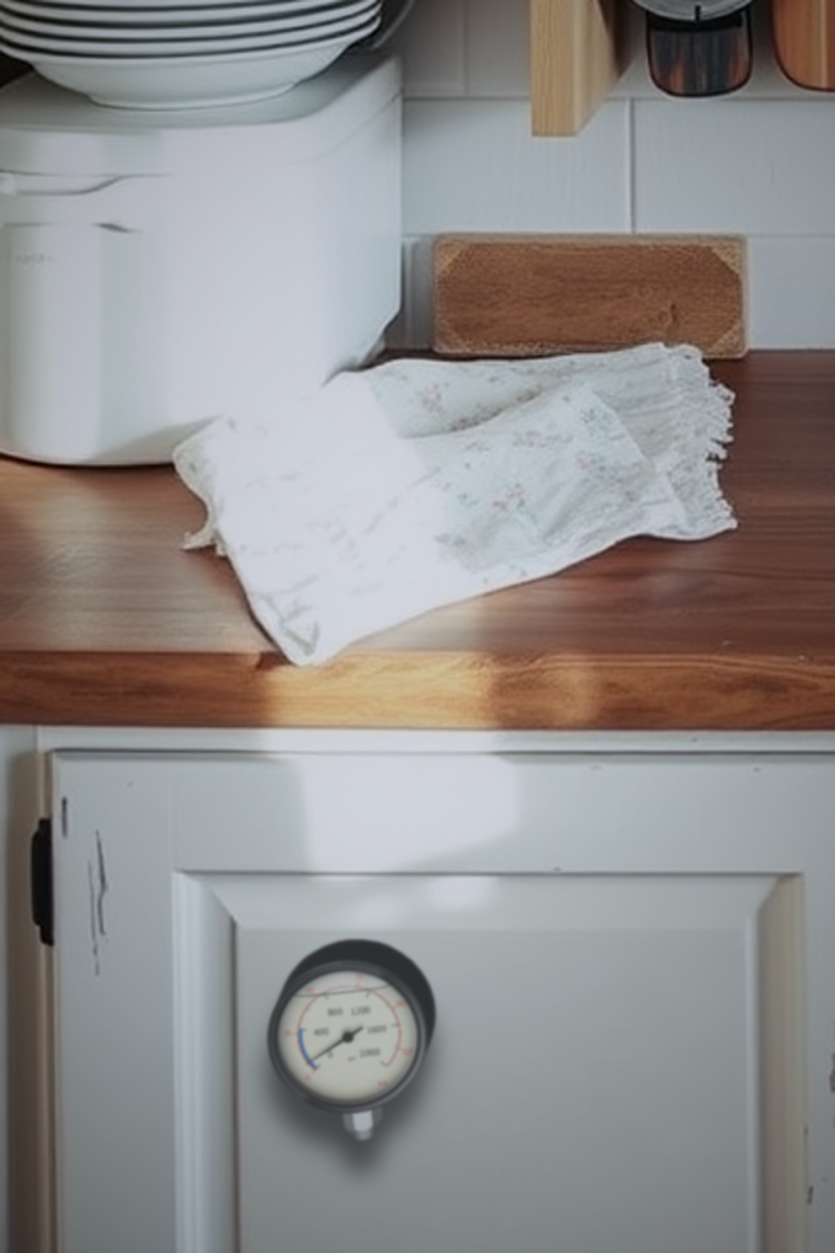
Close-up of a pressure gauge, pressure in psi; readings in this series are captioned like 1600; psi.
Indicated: 100; psi
